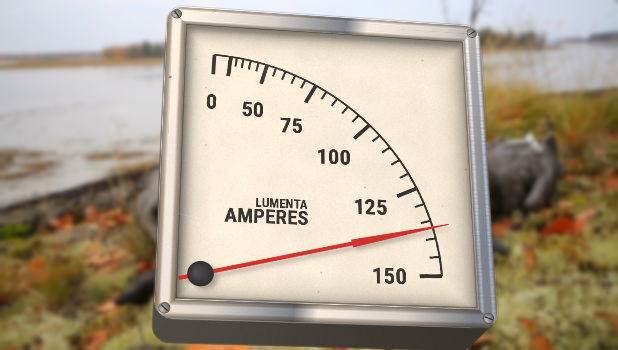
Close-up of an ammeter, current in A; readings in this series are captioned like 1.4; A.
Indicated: 137.5; A
